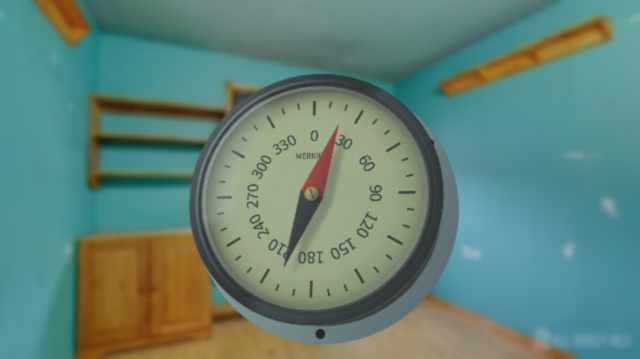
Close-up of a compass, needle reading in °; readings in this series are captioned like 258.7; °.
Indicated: 20; °
